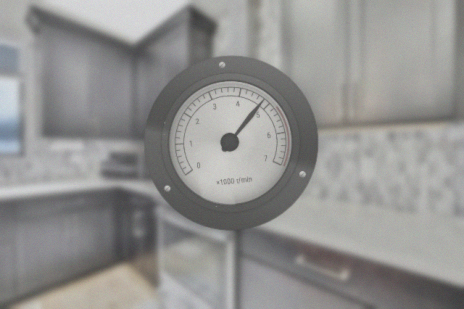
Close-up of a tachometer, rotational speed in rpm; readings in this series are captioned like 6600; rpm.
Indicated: 4800; rpm
